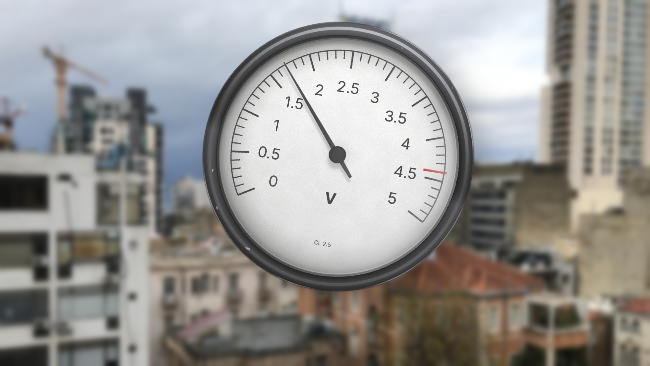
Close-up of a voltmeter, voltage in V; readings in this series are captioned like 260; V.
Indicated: 1.7; V
